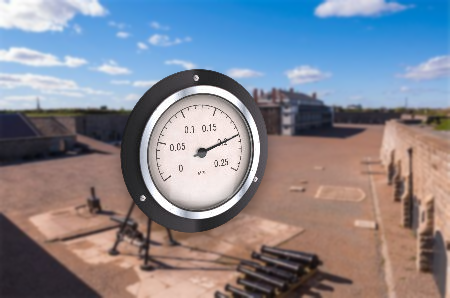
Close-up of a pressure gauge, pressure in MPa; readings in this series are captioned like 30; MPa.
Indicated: 0.2; MPa
